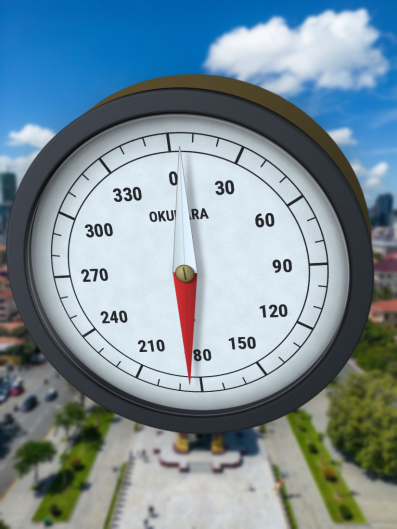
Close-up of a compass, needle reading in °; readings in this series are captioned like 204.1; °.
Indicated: 185; °
